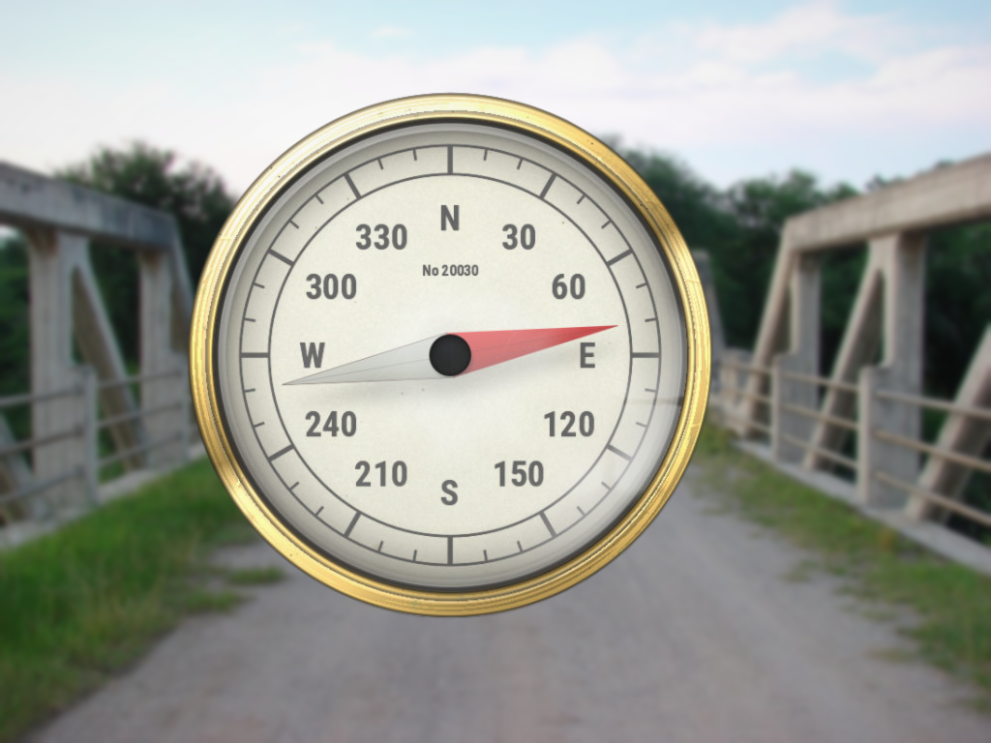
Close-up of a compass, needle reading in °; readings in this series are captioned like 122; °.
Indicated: 80; °
